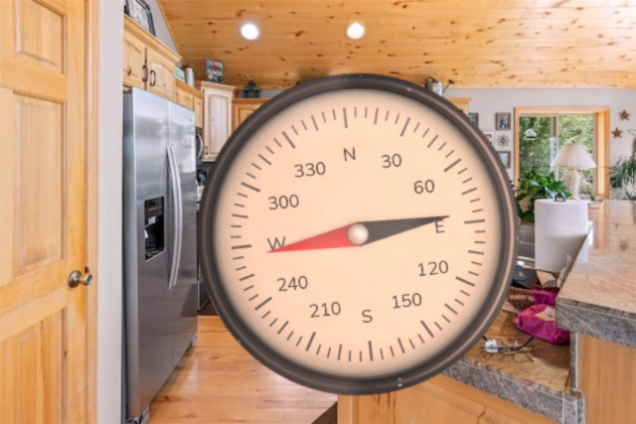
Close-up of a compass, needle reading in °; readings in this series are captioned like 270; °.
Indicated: 265; °
